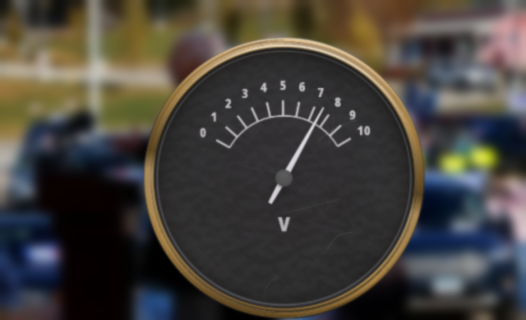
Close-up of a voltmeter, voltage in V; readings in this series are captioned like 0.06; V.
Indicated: 7.5; V
